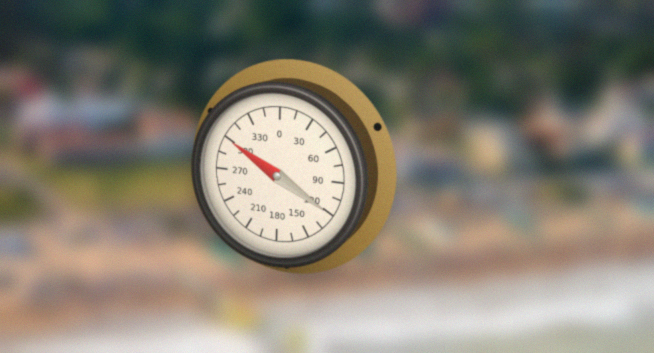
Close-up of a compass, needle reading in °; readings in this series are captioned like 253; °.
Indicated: 300; °
